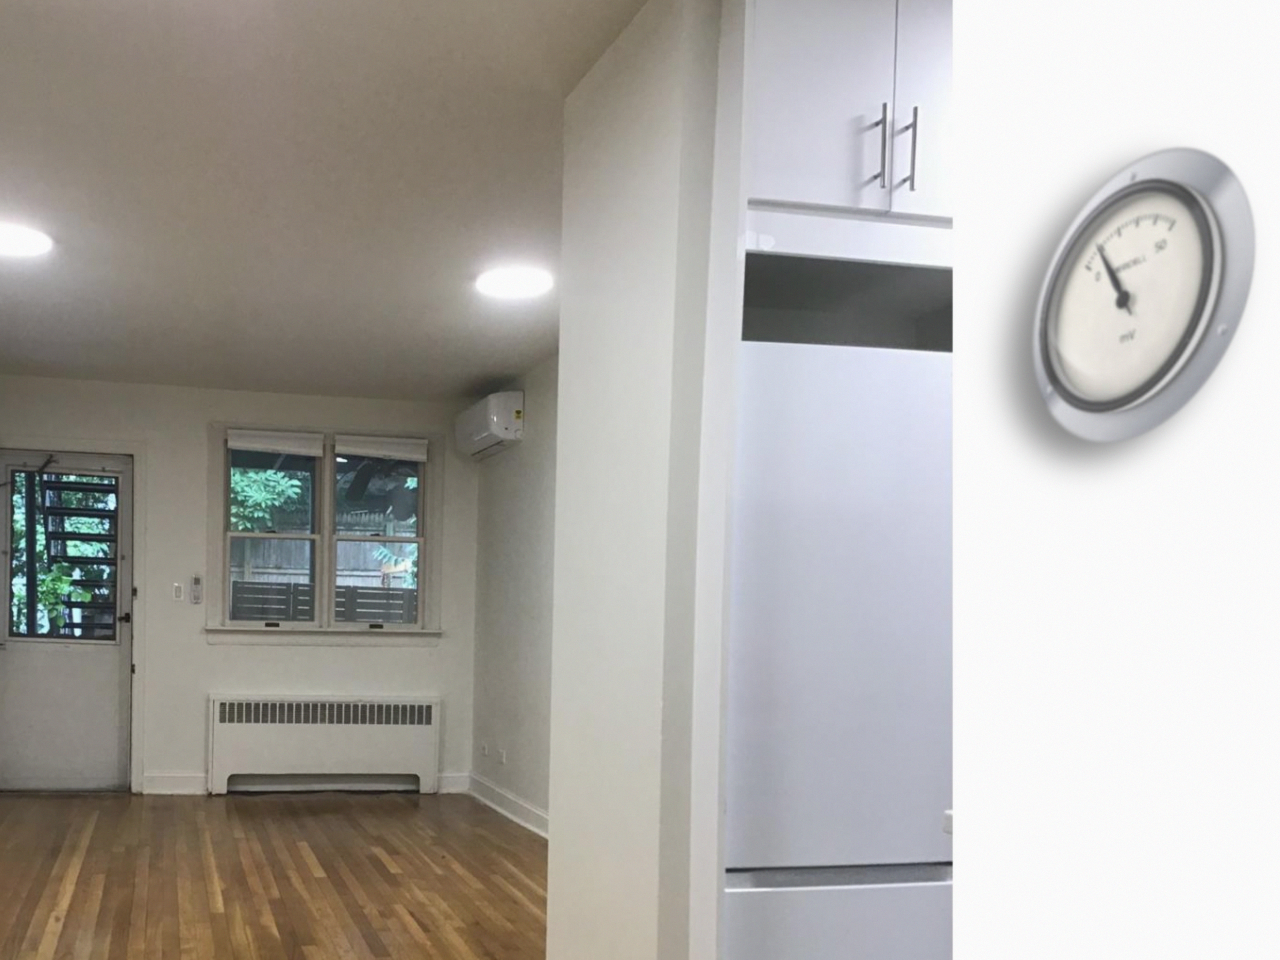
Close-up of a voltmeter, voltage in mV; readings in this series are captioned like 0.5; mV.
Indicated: 10; mV
